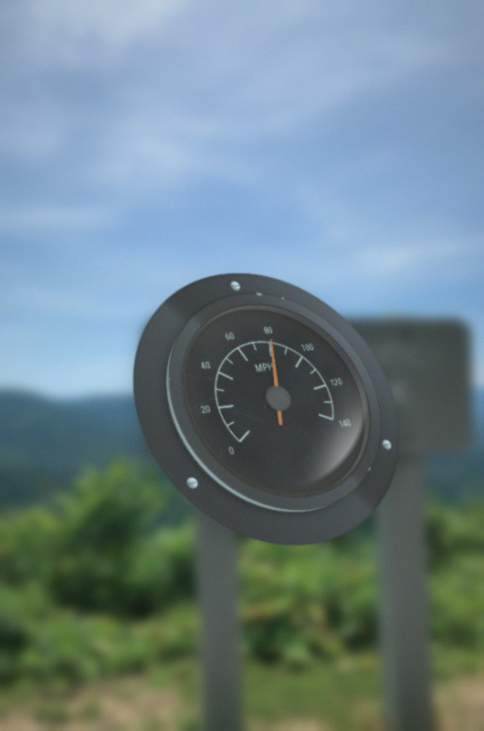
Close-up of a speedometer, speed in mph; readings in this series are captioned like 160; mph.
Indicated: 80; mph
